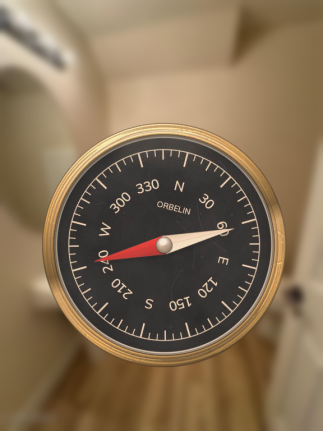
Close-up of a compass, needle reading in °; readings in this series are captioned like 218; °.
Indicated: 242.5; °
